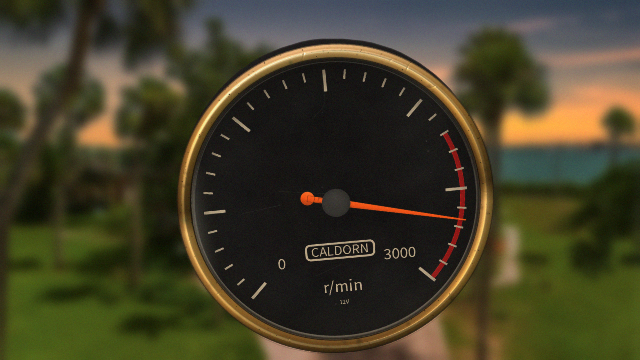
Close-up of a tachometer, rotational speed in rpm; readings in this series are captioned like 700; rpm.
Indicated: 2650; rpm
